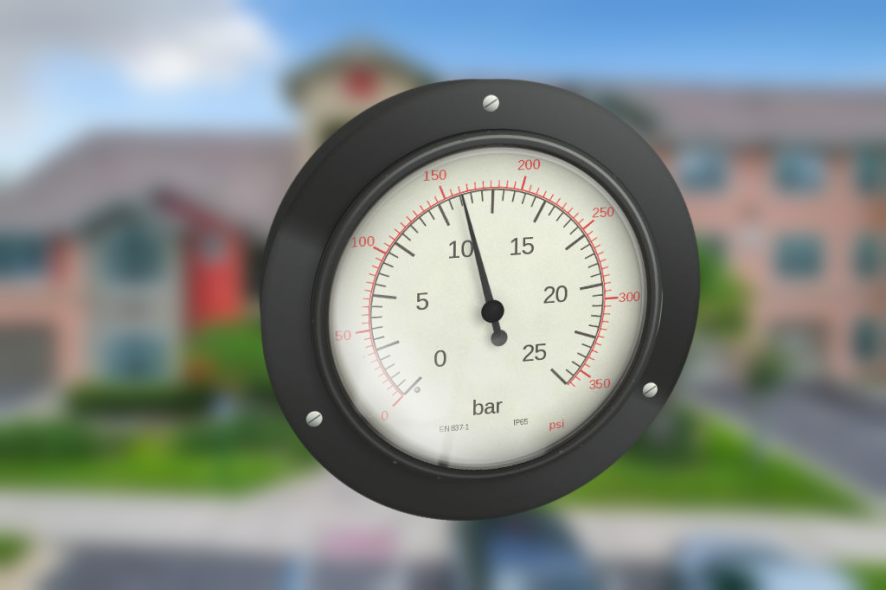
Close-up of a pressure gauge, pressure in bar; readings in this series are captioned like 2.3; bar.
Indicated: 11; bar
